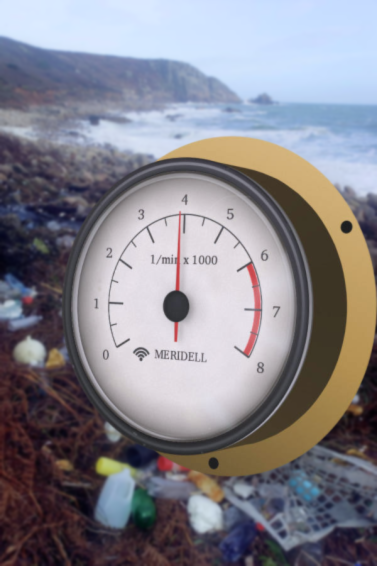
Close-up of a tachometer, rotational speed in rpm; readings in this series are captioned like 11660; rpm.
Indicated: 4000; rpm
